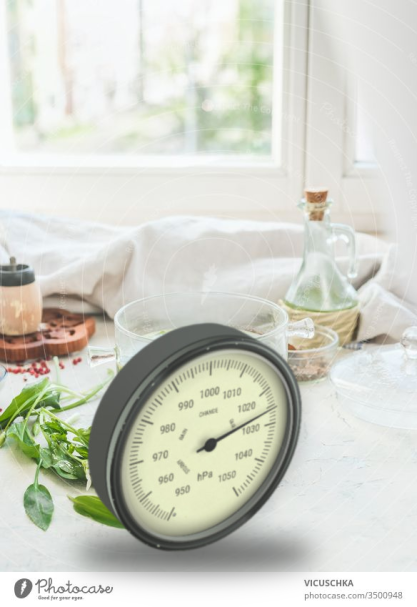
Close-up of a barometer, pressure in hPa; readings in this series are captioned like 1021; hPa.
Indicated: 1025; hPa
